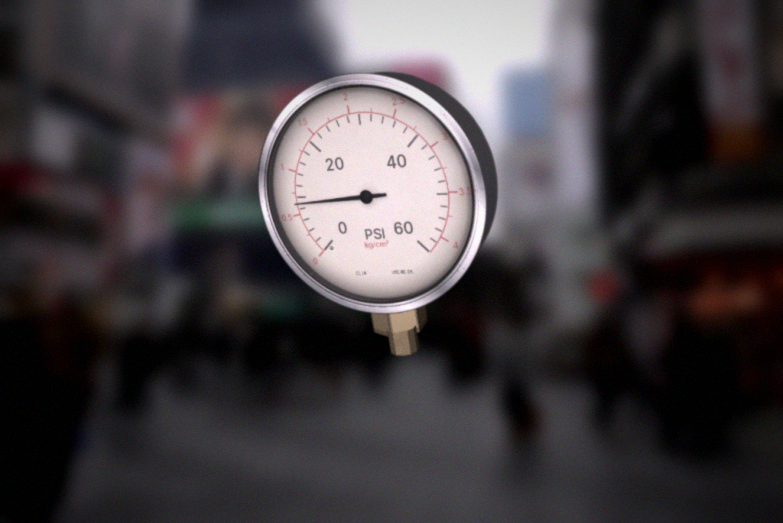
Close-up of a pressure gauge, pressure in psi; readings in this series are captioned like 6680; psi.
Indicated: 9; psi
